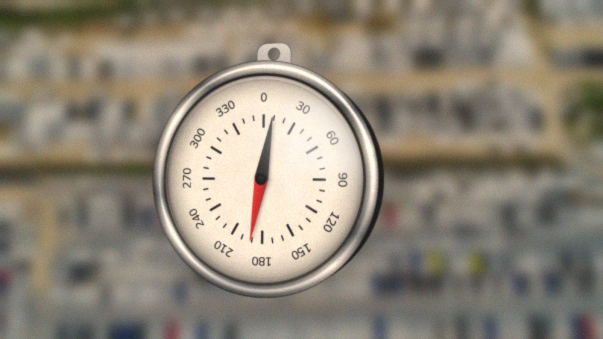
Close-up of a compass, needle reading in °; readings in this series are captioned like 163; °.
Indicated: 190; °
